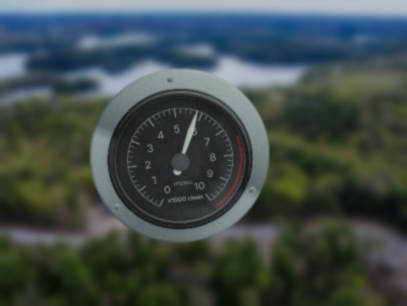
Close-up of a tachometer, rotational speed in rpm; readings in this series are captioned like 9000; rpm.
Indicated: 5800; rpm
